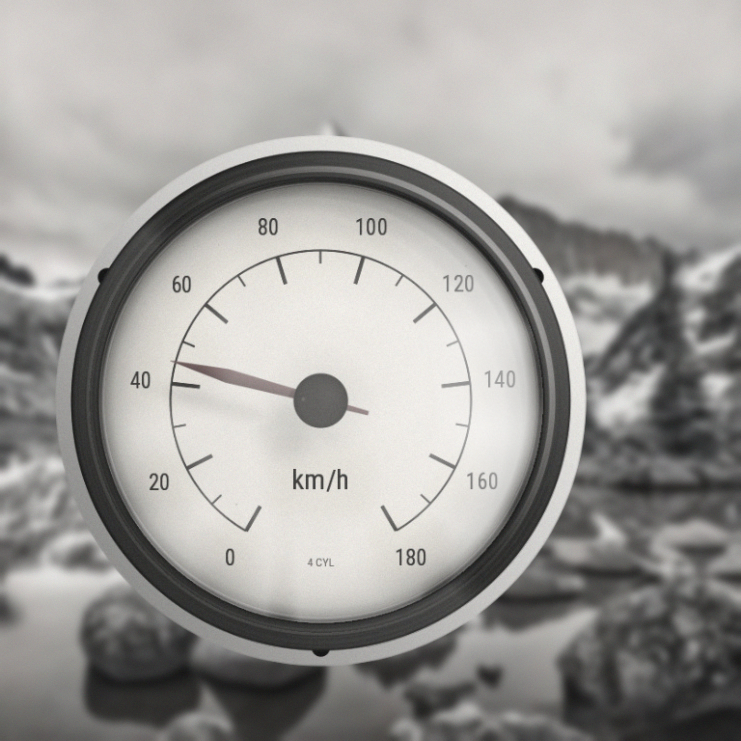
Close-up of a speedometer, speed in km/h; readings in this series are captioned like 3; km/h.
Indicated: 45; km/h
